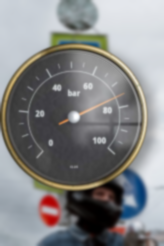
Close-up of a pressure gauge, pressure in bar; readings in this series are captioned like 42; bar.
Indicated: 75; bar
